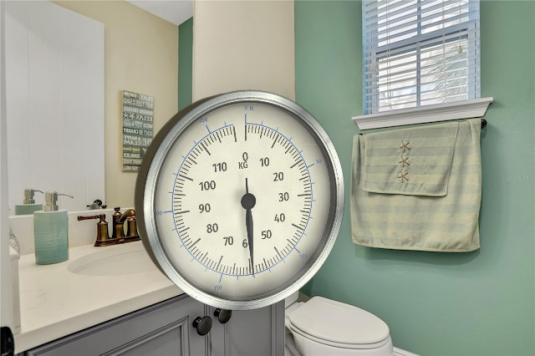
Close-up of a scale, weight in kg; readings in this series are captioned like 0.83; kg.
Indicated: 60; kg
